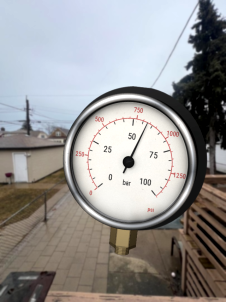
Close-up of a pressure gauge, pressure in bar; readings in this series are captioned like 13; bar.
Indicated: 57.5; bar
